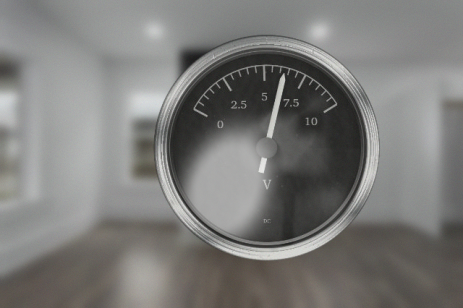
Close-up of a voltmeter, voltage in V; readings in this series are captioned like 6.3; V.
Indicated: 6.25; V
